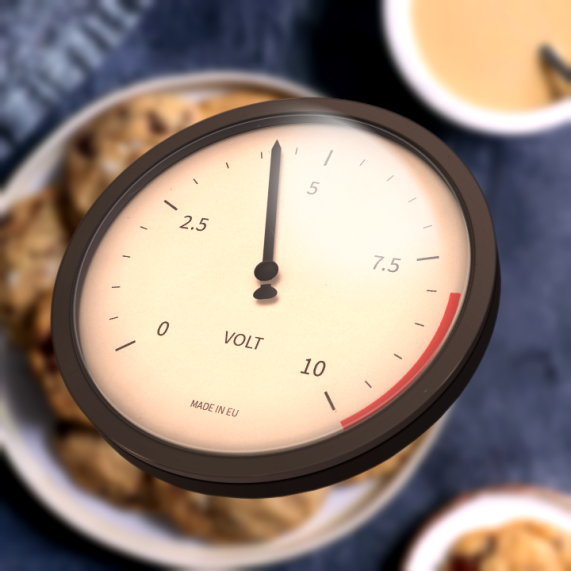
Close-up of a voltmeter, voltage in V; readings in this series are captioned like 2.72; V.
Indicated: 4.25; V
